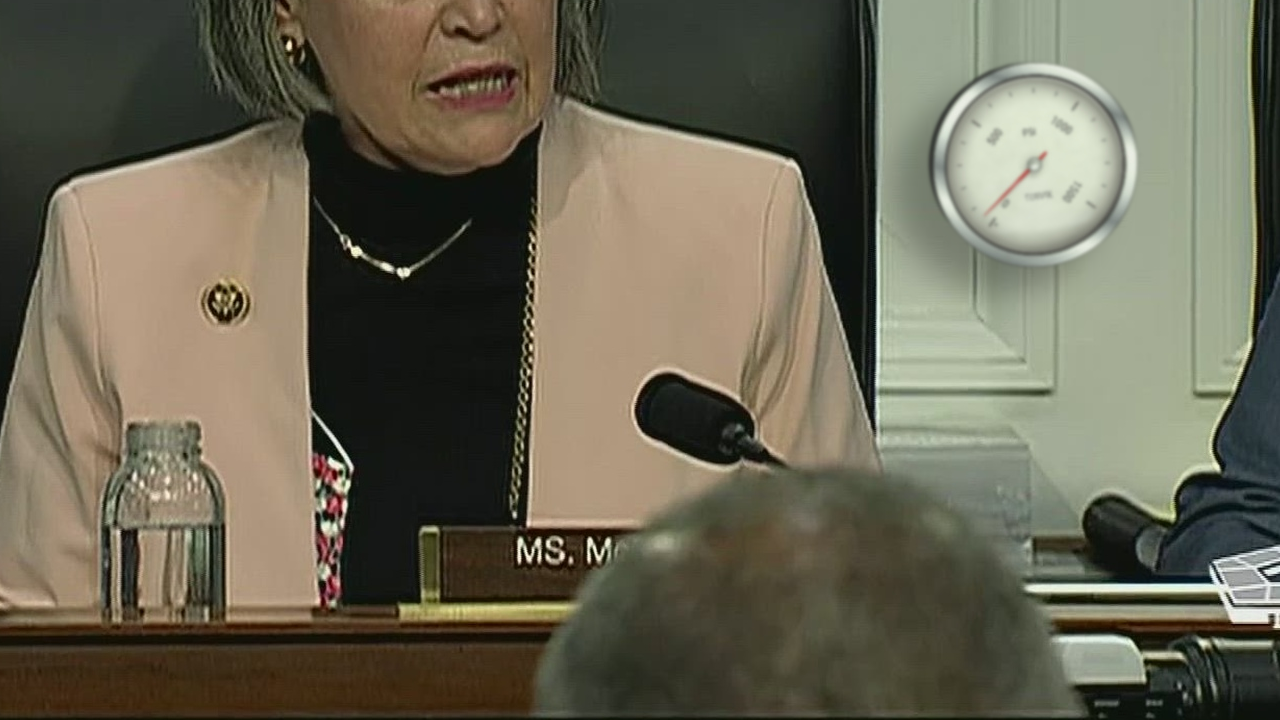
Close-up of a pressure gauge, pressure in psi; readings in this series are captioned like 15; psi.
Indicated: 50; psi
